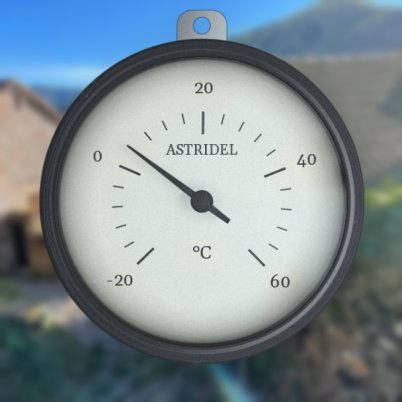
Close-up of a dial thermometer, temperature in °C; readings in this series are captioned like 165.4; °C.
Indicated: 4; °C
